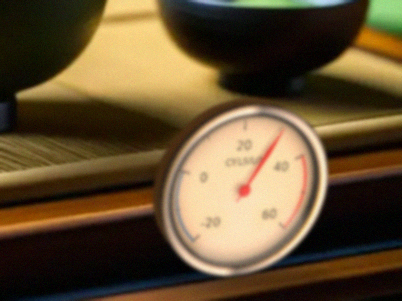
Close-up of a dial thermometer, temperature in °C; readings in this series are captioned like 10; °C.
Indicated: 30; °C
